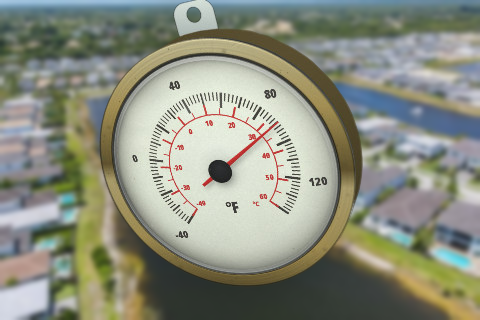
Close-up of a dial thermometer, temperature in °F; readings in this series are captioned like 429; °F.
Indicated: 90; °F
